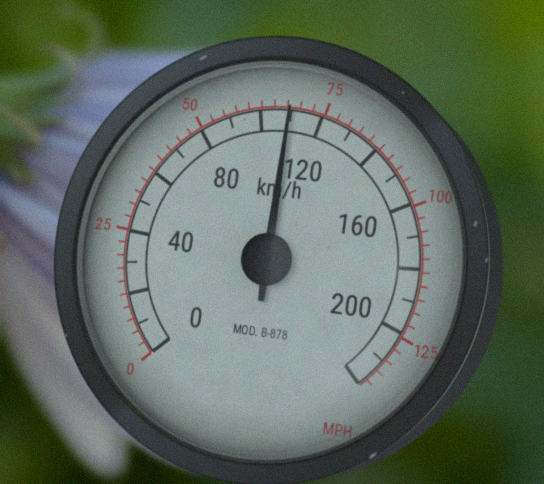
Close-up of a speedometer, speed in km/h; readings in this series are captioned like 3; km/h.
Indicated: 110; km/h
